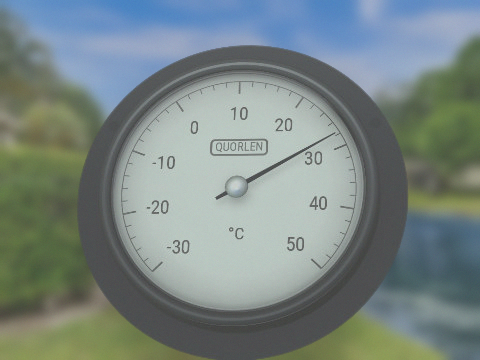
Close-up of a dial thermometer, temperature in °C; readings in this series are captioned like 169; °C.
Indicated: 28; °C
